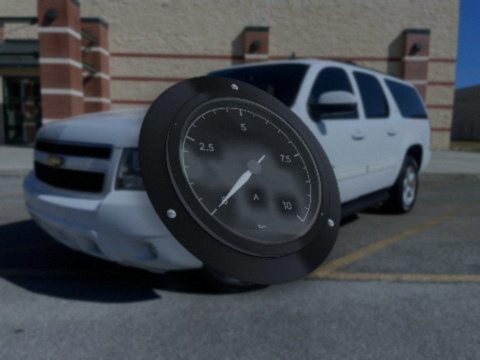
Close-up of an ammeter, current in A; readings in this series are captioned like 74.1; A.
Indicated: 0; A
